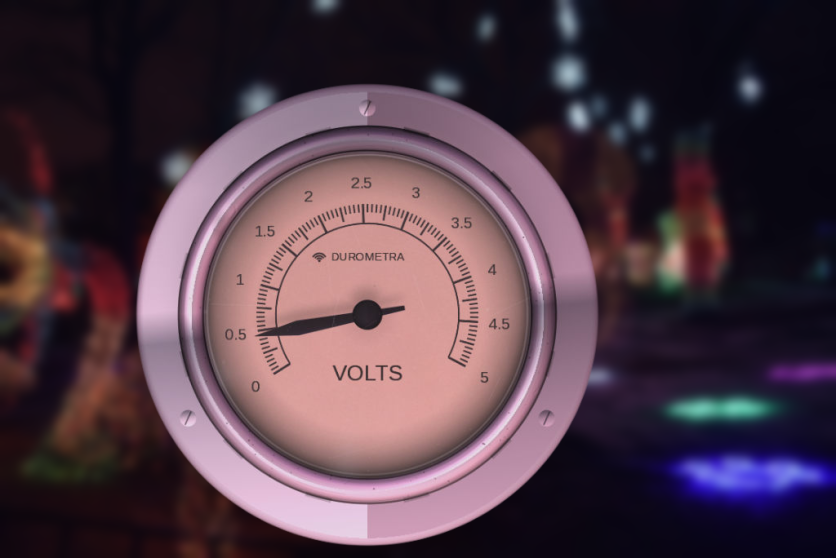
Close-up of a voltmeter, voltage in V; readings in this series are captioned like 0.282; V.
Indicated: 0.45; V
